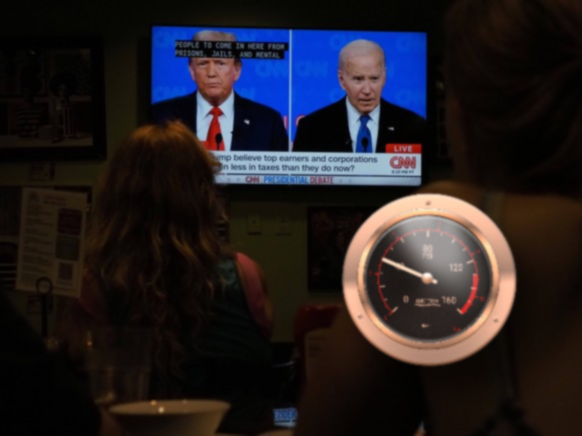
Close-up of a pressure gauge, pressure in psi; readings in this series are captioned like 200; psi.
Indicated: 40; psi
